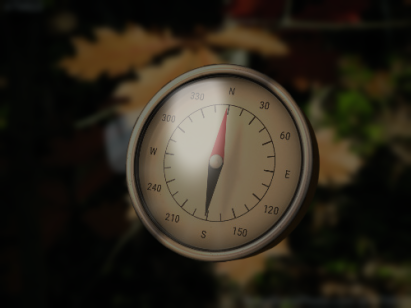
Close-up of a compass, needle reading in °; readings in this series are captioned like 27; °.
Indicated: 0; °
